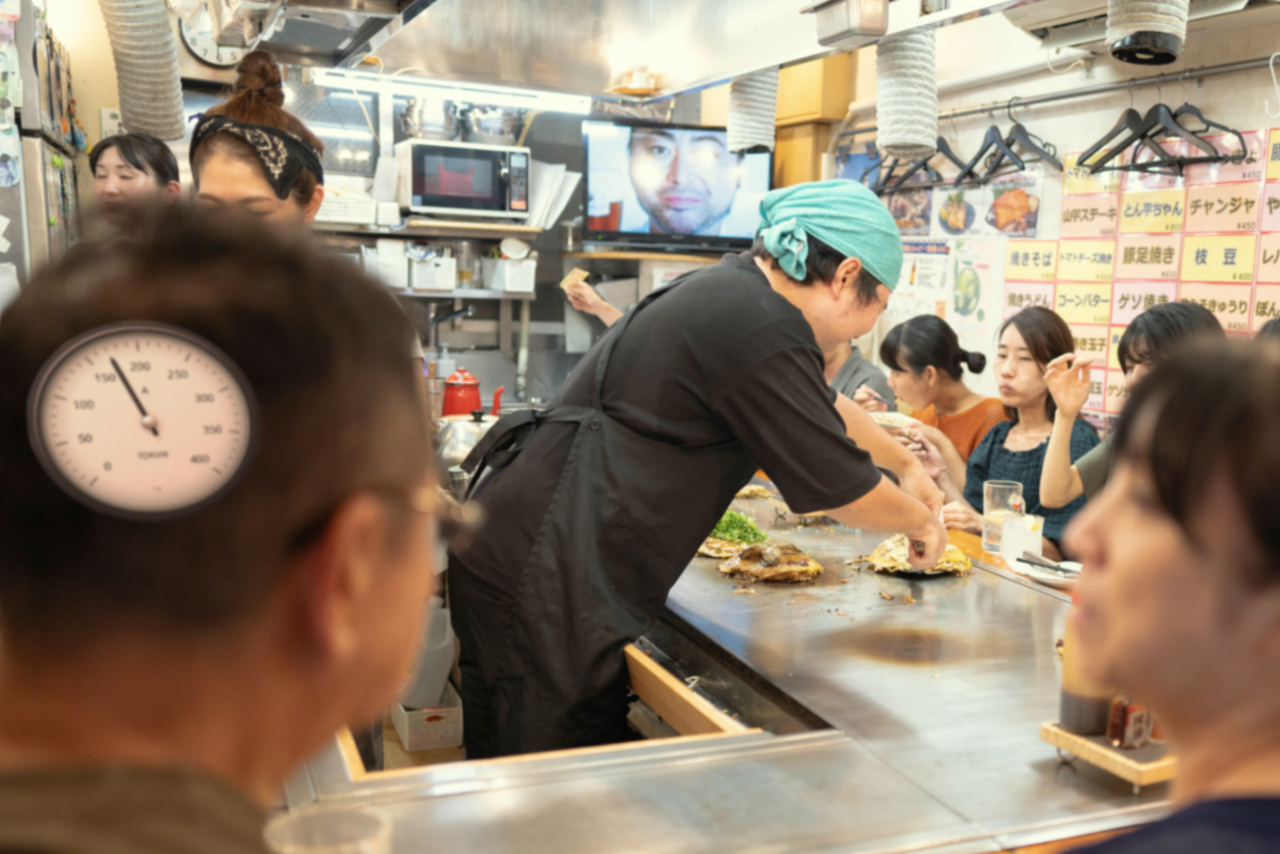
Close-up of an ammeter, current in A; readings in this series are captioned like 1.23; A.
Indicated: 170; A
